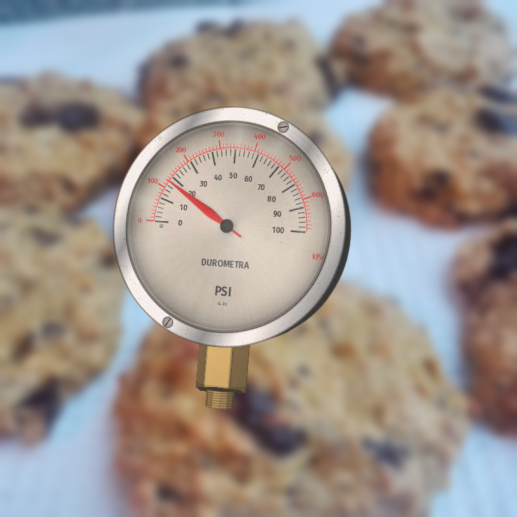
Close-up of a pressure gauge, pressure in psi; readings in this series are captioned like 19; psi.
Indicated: 18; psi
